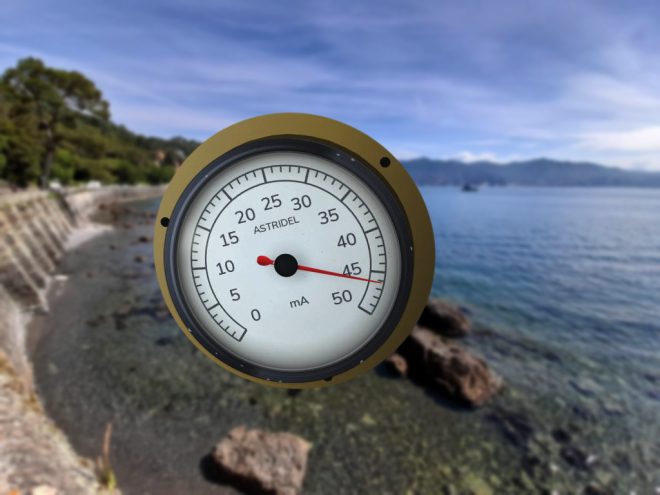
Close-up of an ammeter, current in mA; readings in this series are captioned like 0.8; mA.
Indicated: 46; mA
